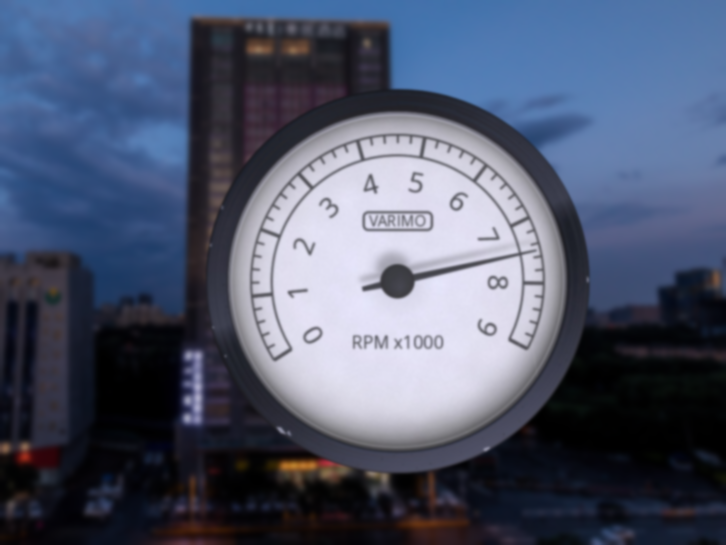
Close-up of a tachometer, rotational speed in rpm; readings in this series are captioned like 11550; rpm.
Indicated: 7500; rpm
